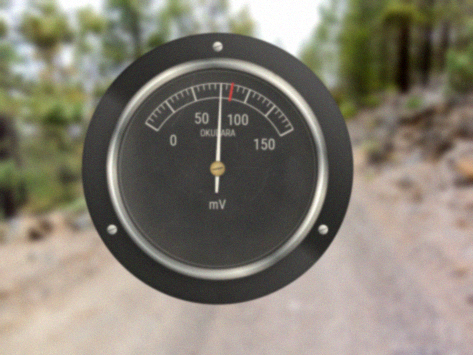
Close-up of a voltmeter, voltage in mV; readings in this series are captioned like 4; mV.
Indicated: 75; mV
